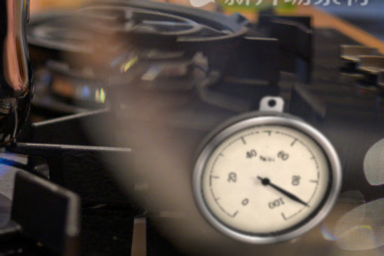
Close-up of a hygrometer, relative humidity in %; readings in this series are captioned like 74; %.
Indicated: 90; %
